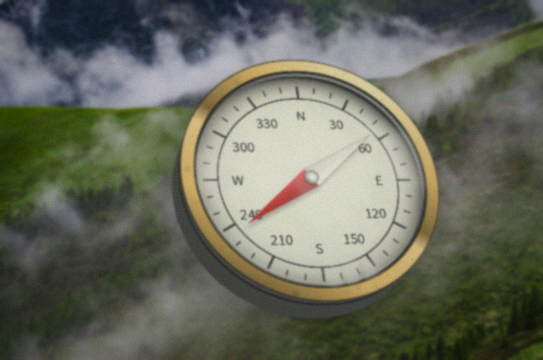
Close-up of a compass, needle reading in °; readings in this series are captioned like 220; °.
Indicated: 235; °
